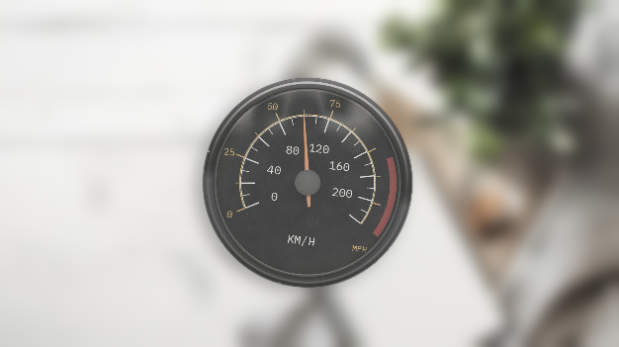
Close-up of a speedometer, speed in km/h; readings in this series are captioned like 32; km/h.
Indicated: 100; km/h
